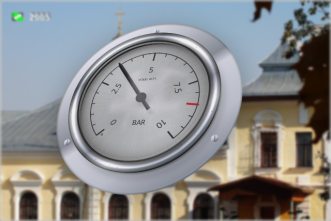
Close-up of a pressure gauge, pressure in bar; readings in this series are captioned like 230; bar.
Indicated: 3.5; bar
